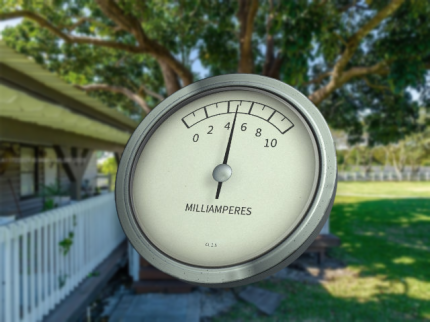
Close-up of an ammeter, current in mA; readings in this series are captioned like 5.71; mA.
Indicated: 5; mA
